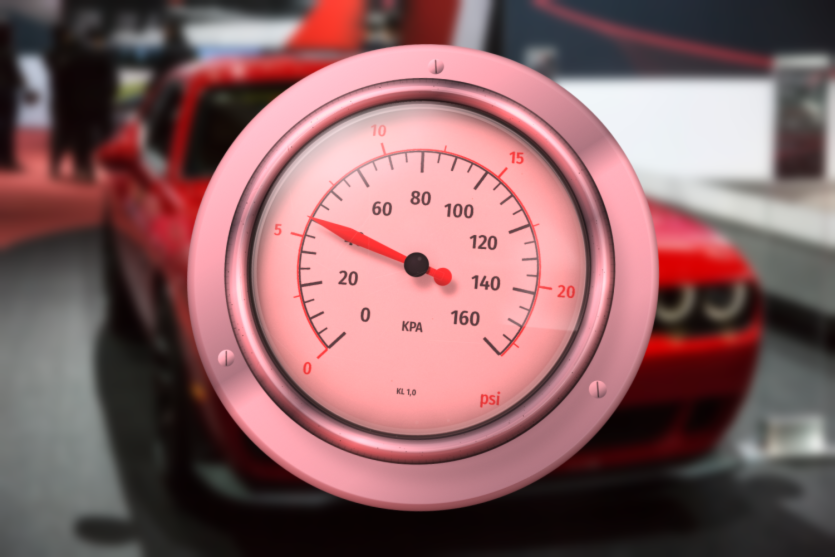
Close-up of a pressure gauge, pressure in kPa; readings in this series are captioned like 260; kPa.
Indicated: 40; kPa
